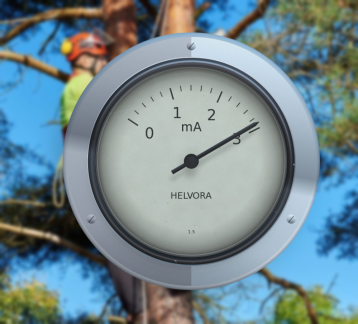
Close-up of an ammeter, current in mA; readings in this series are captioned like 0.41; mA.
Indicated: 2.9; mA
